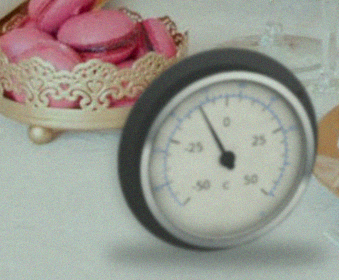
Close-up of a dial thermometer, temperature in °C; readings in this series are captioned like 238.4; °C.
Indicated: -10; °C
